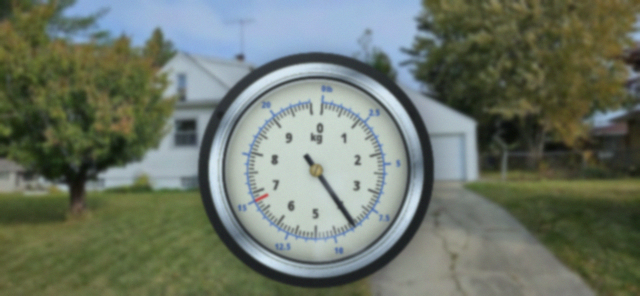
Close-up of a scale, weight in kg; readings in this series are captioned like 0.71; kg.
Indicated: 4; kg
